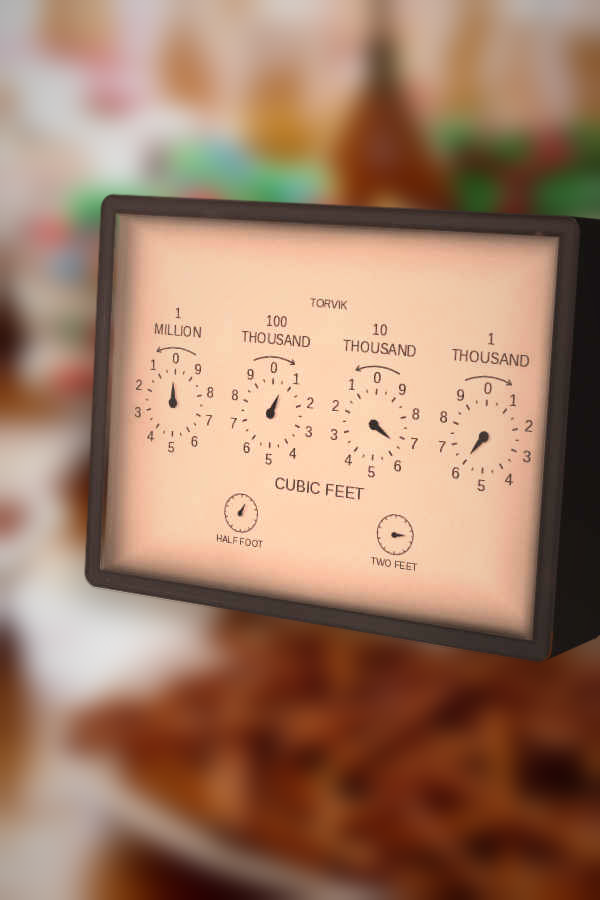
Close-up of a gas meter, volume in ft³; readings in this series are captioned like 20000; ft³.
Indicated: 6600; ft³
